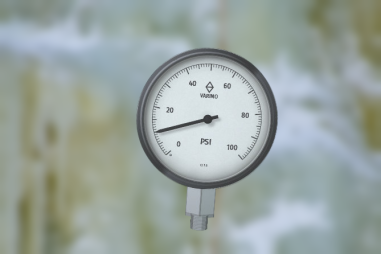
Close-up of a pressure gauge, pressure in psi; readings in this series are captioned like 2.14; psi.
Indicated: 10; psi
